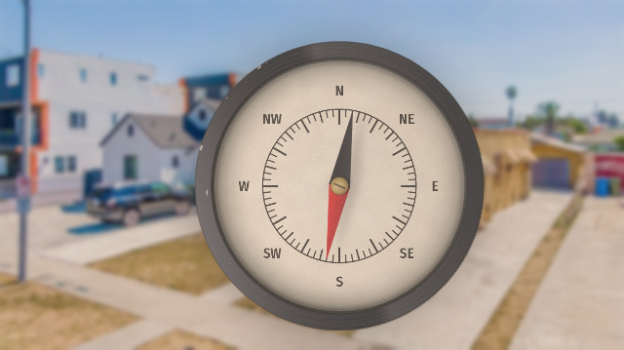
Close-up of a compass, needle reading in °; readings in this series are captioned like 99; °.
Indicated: 190; °
